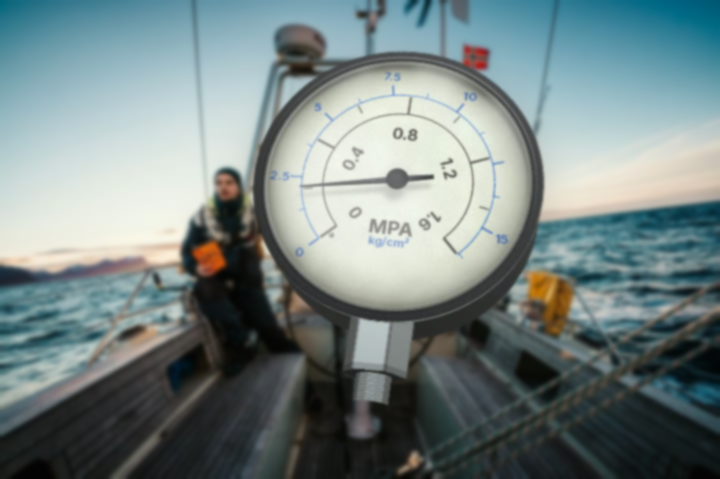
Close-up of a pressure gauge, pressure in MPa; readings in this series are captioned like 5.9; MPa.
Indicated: 0.2; MPa
